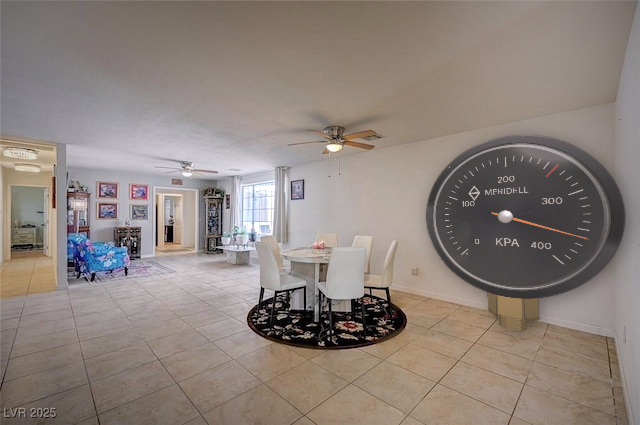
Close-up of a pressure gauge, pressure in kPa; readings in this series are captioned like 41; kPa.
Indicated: 360; kPa
